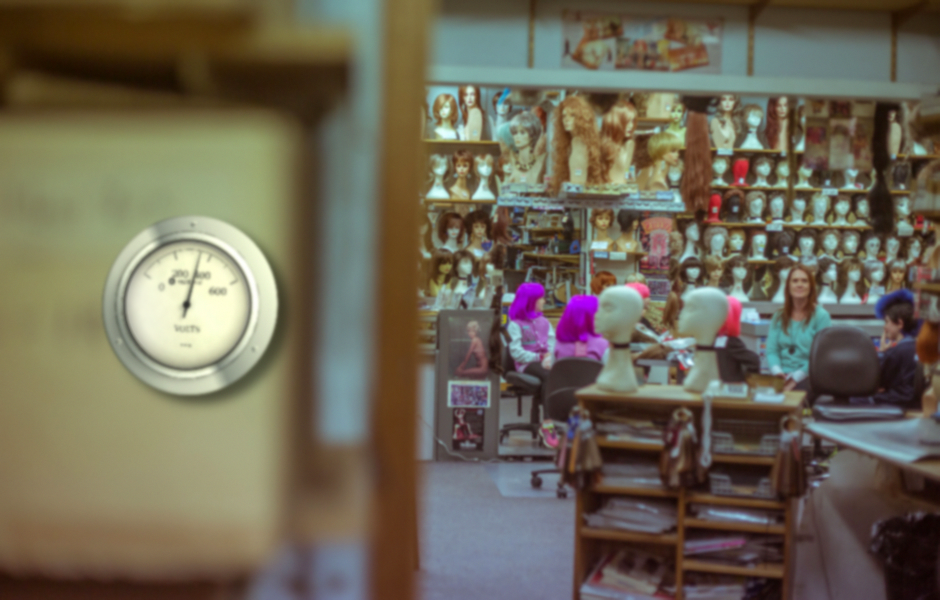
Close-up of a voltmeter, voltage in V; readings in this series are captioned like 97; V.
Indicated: 350; V
